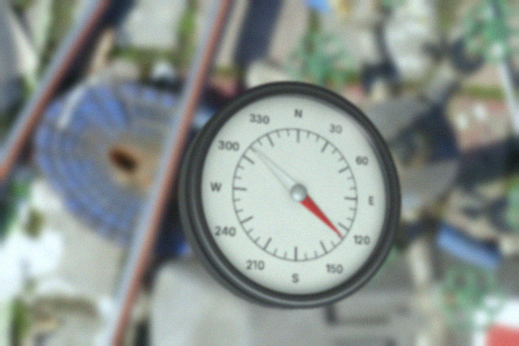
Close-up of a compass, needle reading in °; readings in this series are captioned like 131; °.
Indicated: 130; °
